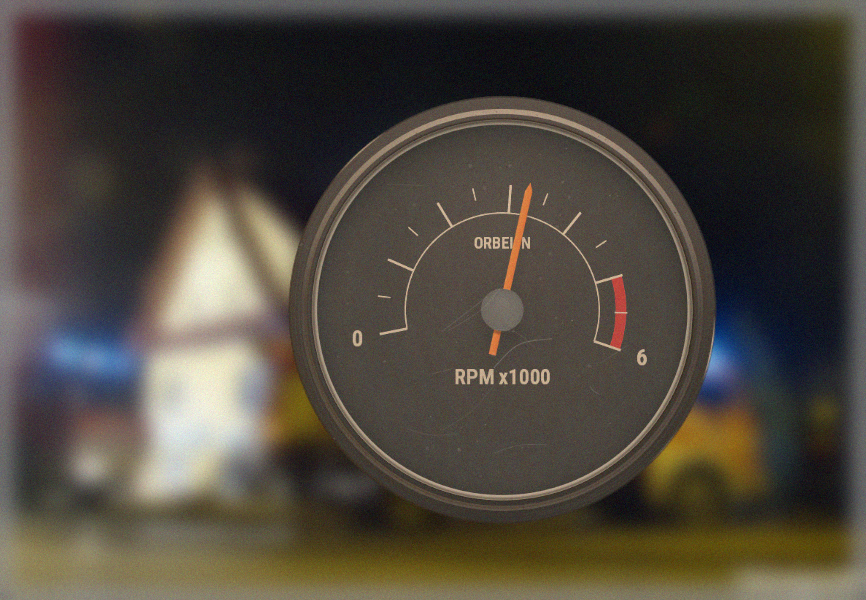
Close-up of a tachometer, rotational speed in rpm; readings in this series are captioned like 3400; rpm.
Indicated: 3250; rpm
